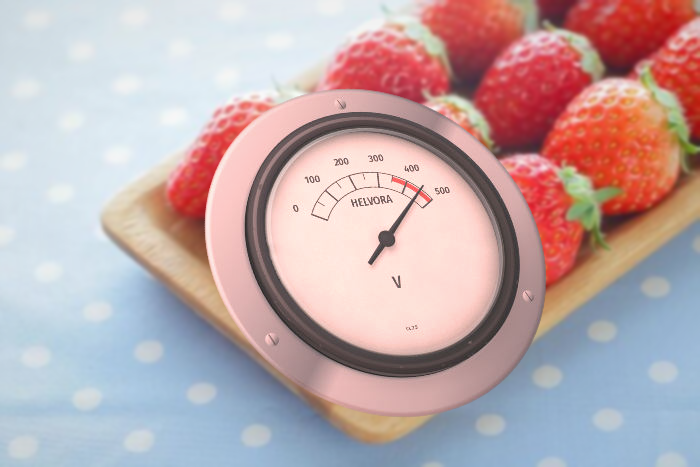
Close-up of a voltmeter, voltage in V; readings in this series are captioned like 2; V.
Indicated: 450; V
